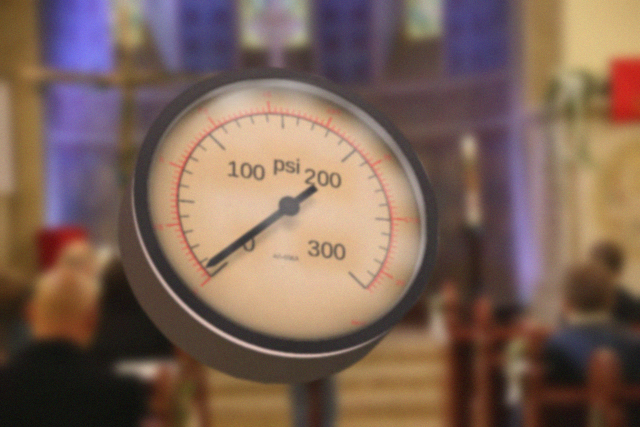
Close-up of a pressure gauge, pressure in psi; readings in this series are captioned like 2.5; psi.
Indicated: 5; psi
